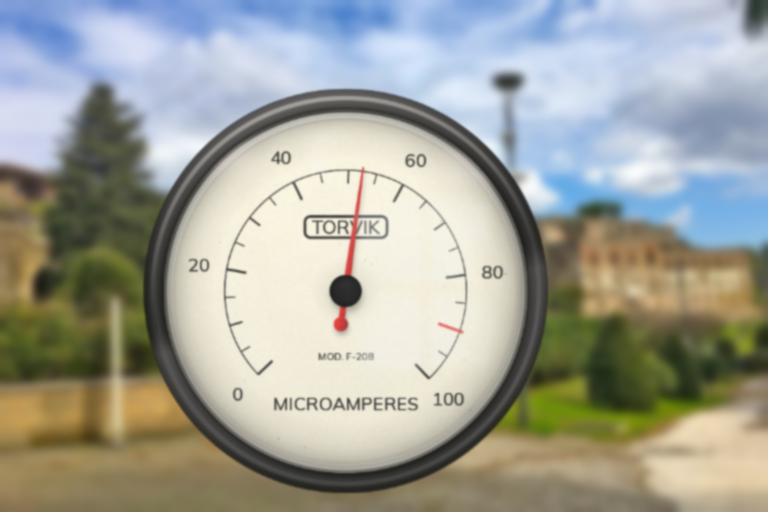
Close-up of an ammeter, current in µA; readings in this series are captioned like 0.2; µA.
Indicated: 52.5; µA
